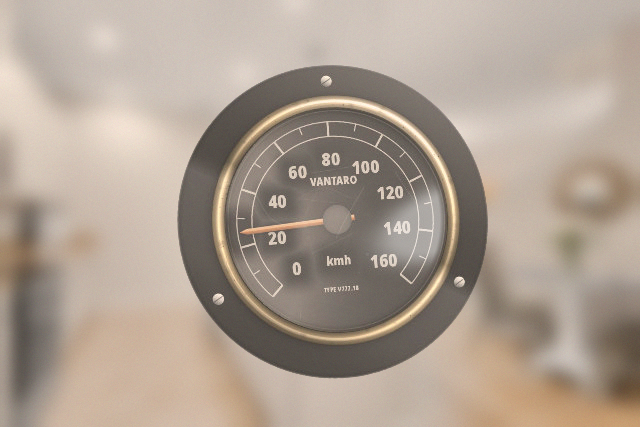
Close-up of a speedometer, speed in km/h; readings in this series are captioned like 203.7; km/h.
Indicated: 25; km/h
